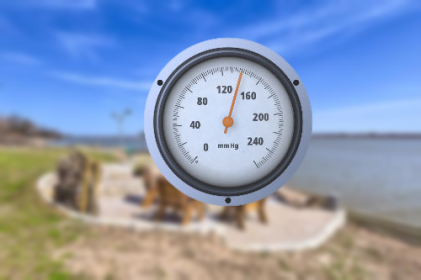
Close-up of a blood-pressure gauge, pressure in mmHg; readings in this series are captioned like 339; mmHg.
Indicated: 140; mmHg
